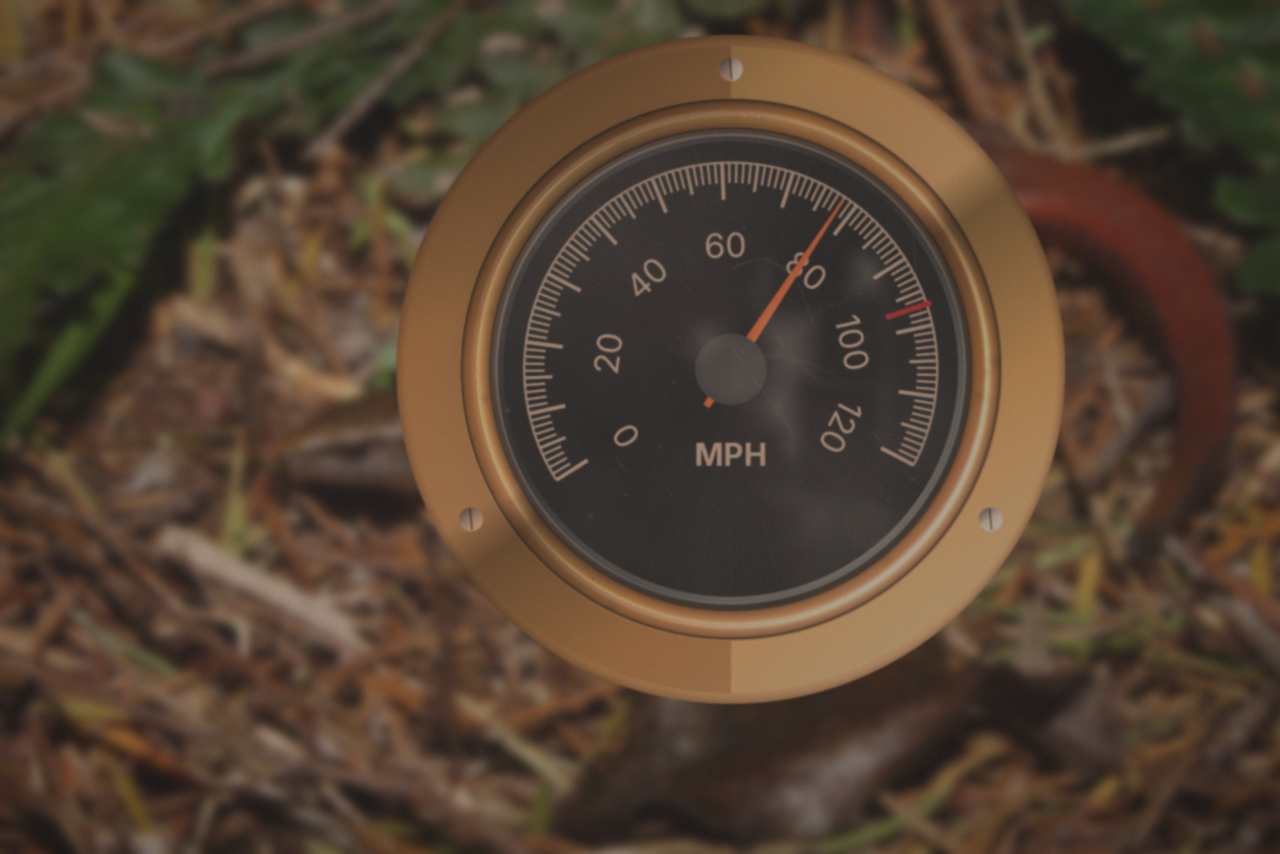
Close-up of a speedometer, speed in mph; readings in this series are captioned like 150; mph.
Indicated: 78; mph
